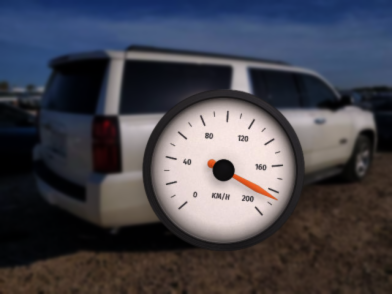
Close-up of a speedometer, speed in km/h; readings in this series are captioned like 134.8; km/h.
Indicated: 185; km/h
